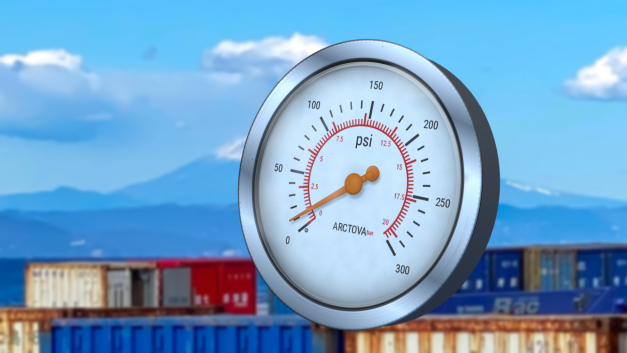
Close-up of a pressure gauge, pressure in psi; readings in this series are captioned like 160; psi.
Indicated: 10; psi
